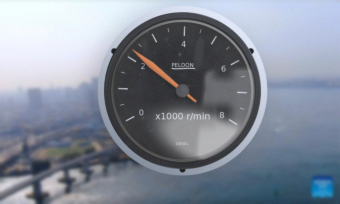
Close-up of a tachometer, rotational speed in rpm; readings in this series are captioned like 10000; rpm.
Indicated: 2250; rpm
